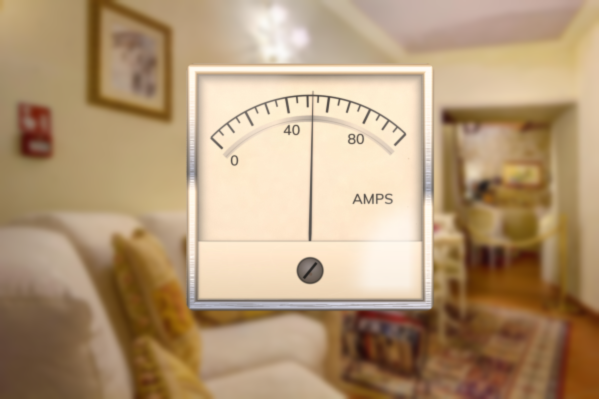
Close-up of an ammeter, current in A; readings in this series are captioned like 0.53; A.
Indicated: 52.5; A
